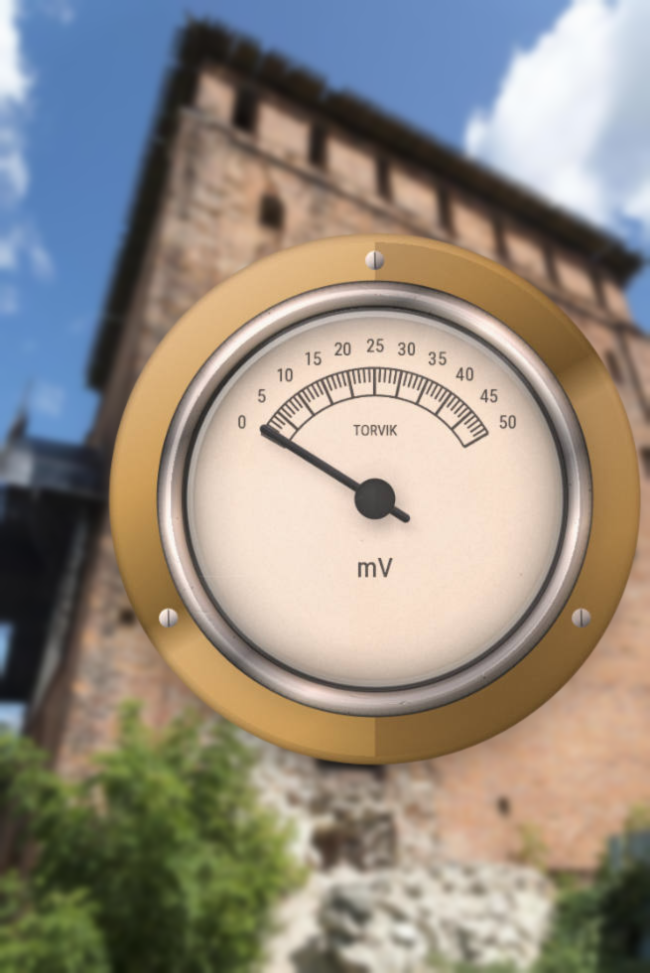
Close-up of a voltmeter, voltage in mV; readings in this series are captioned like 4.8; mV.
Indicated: 1; mV
